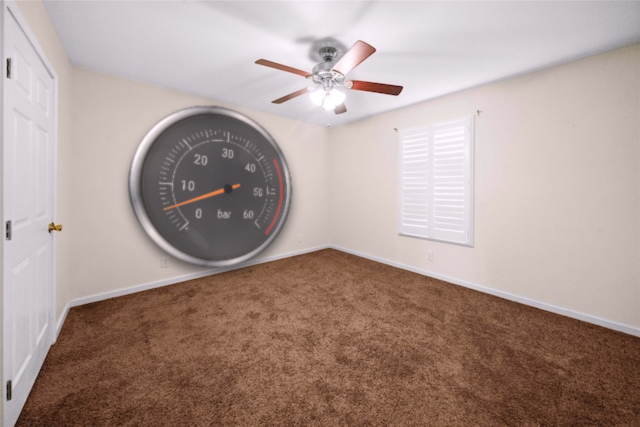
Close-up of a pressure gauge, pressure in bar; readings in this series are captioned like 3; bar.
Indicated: 5; bar
